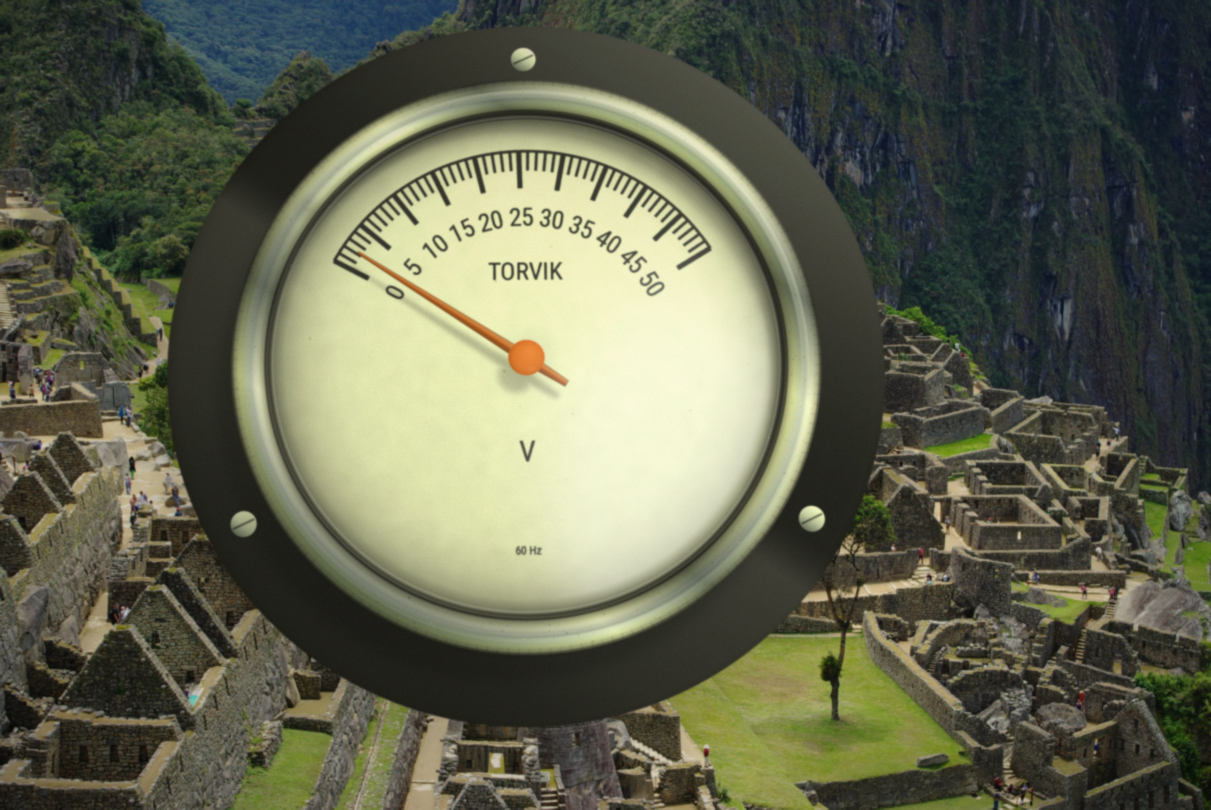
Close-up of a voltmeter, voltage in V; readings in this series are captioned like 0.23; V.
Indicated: 2; V
